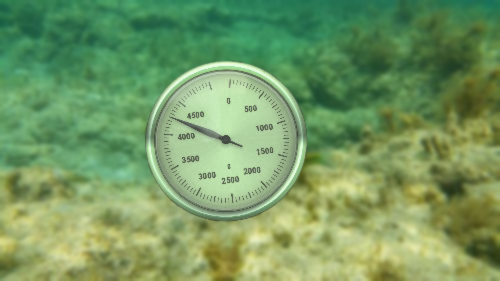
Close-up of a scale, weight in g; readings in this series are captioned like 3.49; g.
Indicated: 4250; g
